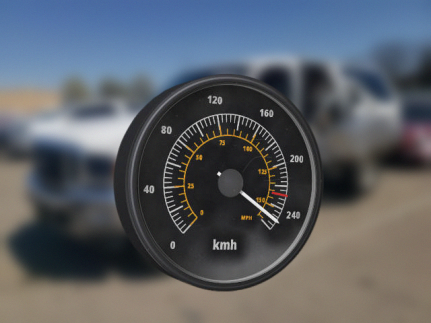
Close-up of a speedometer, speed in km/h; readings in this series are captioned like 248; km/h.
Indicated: 252; km/h
